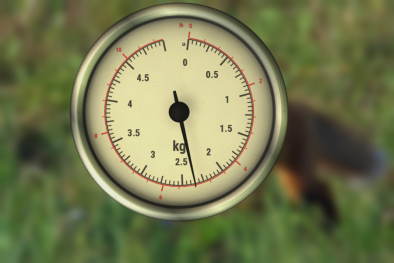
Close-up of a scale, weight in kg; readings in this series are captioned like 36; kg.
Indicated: 2.35; kg
